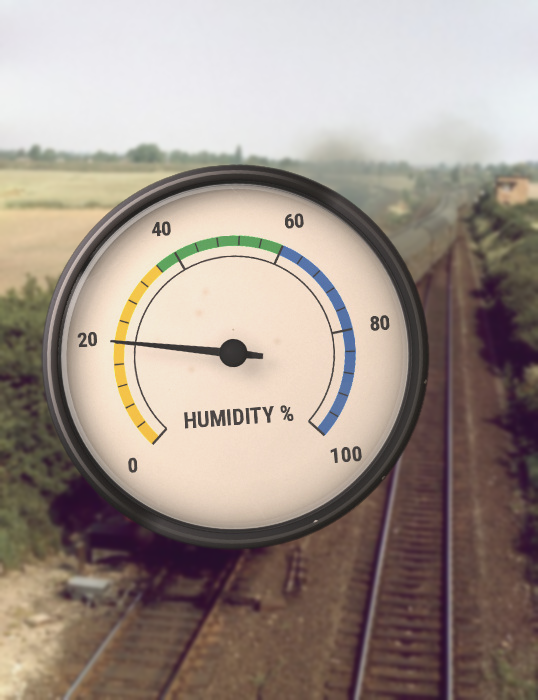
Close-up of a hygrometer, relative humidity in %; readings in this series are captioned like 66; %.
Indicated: 20; %
